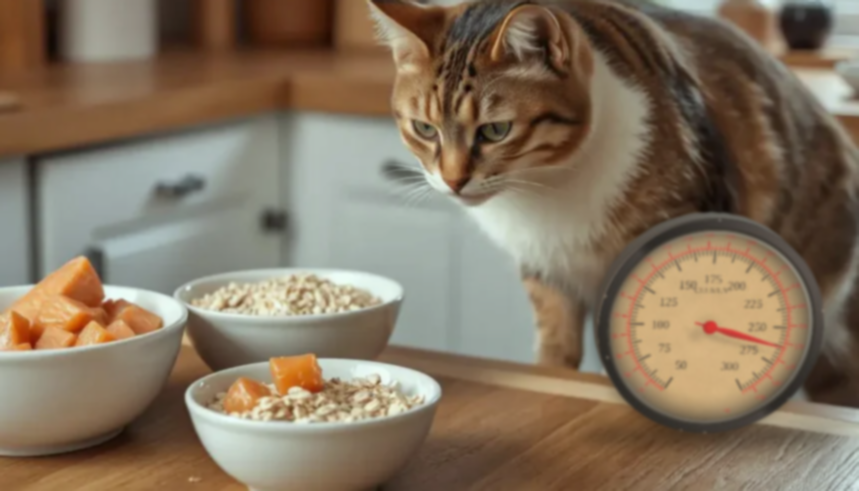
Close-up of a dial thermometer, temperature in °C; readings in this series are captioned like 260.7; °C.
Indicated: 262.5; °C
